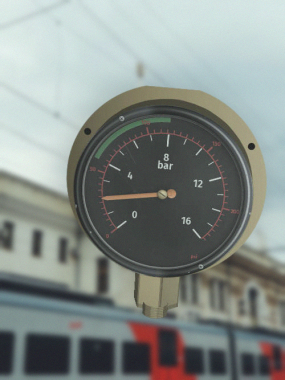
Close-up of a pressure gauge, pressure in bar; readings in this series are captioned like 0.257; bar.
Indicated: 2; bar
